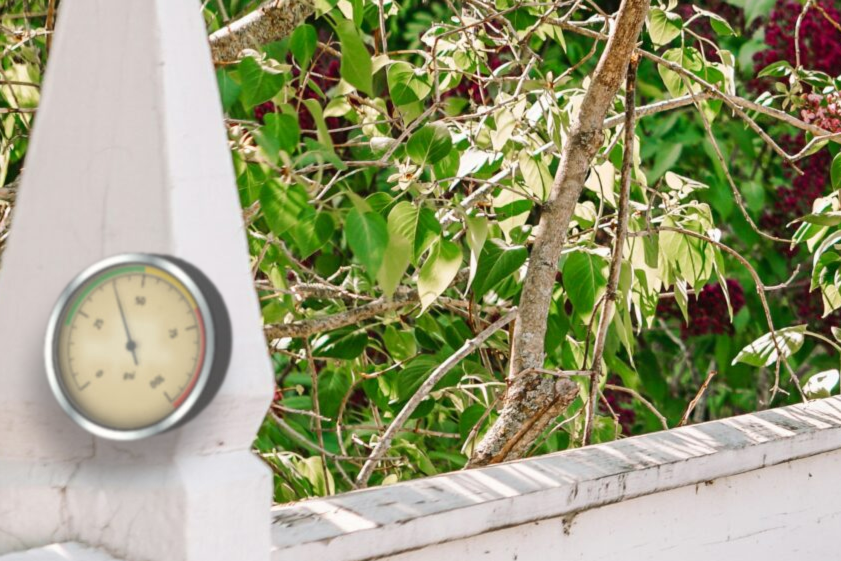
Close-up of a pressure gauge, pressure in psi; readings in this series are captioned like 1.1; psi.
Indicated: 40; psi
